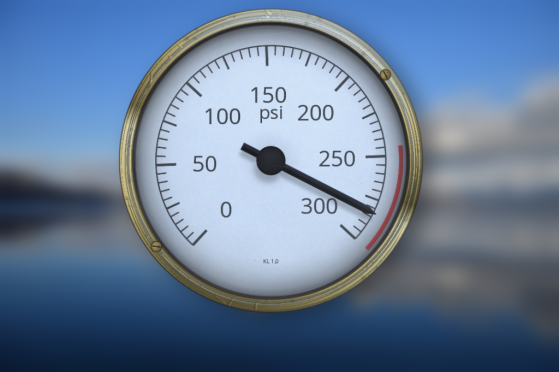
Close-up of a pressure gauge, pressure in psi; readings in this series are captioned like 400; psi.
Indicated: 282.5; psi
